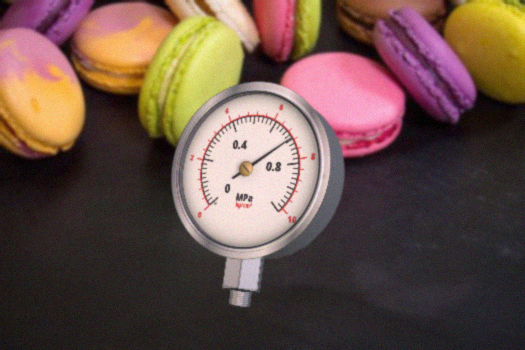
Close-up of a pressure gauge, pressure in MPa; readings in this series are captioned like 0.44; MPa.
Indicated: 0.7; MPa
